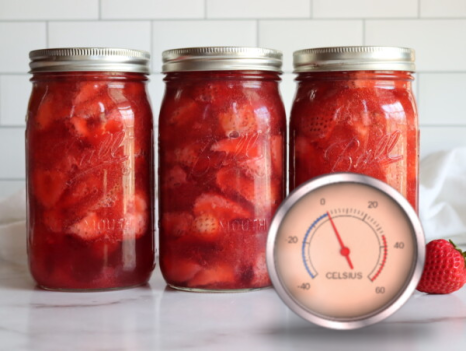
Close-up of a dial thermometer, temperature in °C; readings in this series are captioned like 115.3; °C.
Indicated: 0; °C
